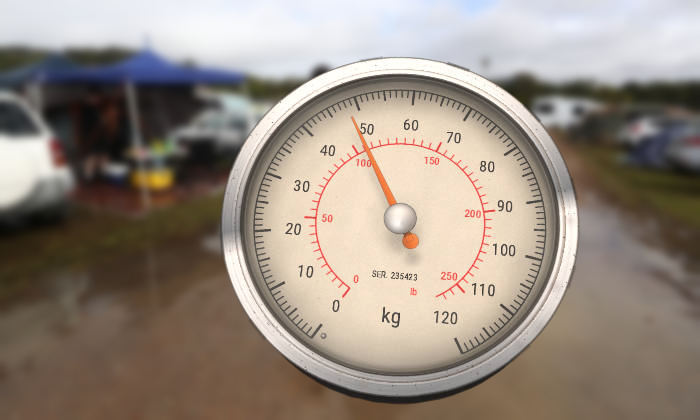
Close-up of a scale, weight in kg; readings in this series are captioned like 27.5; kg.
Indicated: 48; kg
